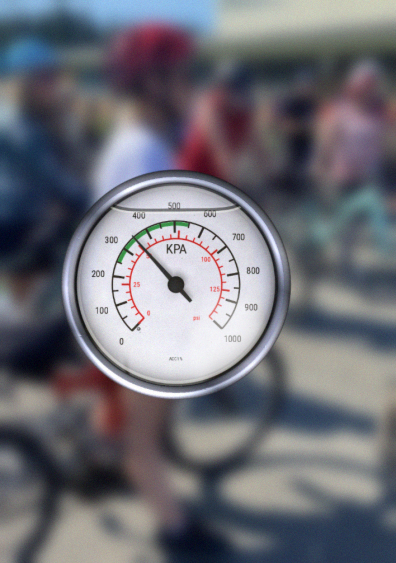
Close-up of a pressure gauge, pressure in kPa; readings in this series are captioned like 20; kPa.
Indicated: 350; kPa
